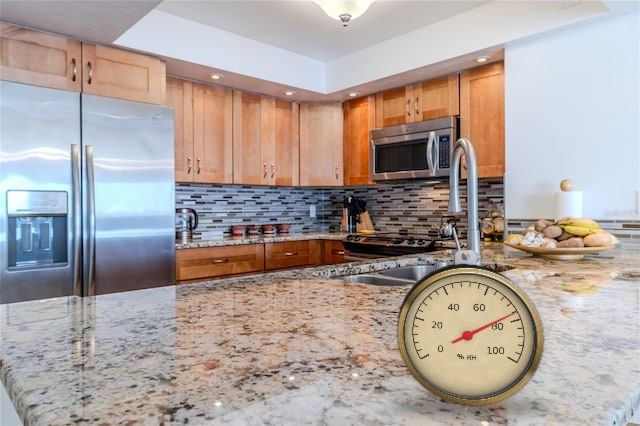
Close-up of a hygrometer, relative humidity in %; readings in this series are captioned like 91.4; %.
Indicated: 76; %
